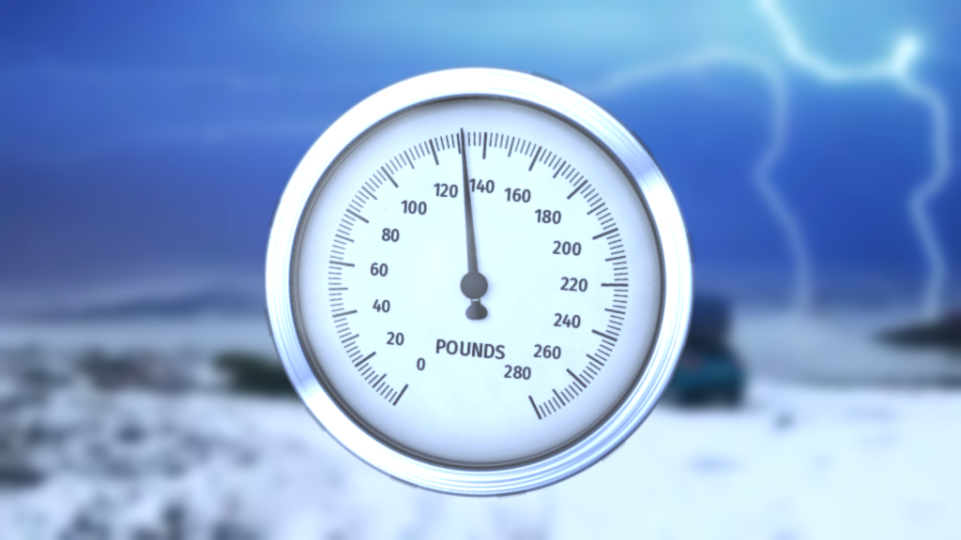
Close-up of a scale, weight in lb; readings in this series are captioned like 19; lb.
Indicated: 132; lb
